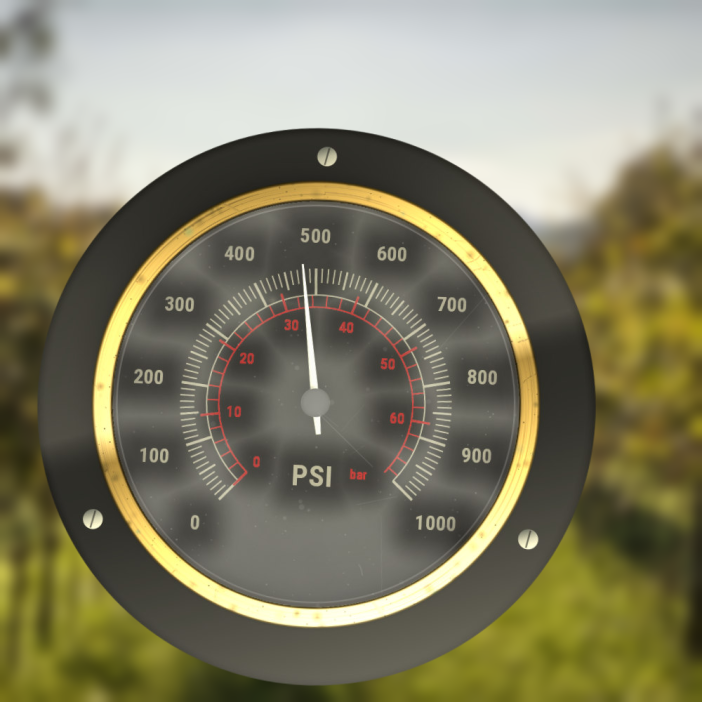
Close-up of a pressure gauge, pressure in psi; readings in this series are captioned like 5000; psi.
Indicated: 480; psi
